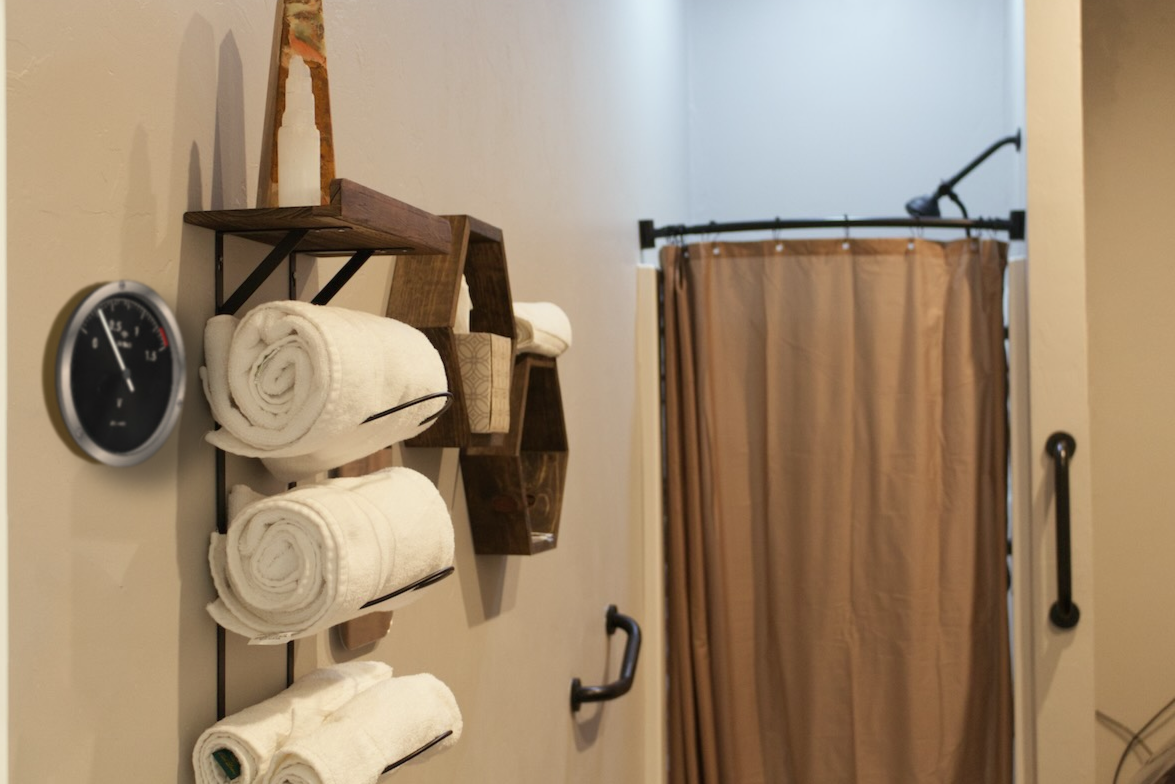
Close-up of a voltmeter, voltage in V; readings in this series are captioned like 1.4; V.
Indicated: 0.25; V
